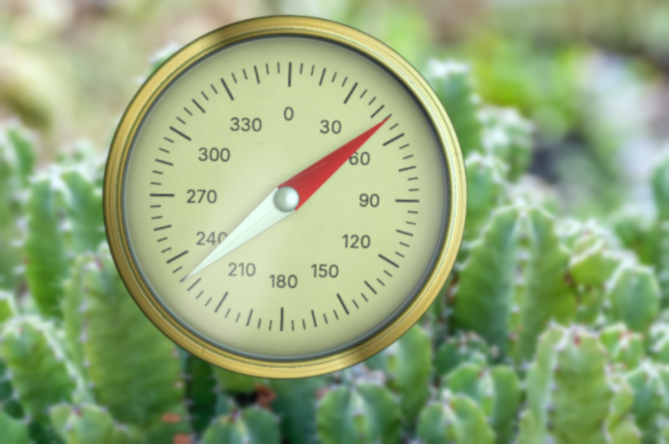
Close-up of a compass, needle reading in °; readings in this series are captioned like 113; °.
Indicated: 50; °
